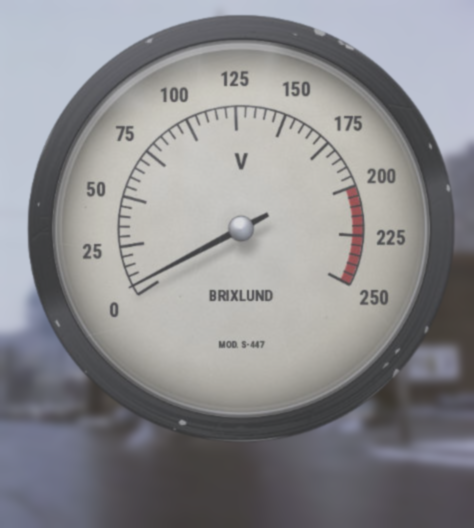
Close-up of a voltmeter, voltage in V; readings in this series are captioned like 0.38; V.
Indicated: 5; V
